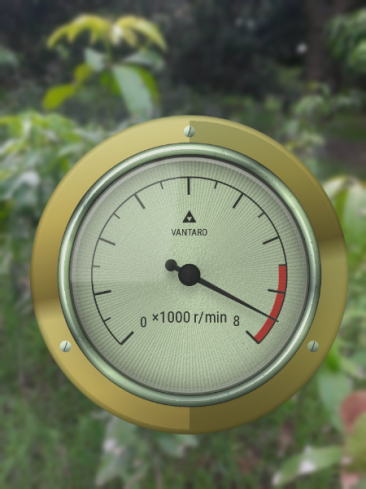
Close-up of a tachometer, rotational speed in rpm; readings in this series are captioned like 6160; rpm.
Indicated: 7500; rpm
